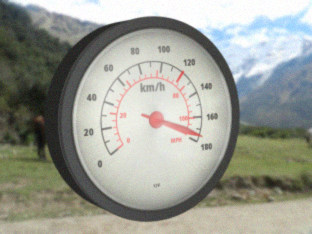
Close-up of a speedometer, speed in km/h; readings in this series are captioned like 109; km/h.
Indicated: 175; km/h
